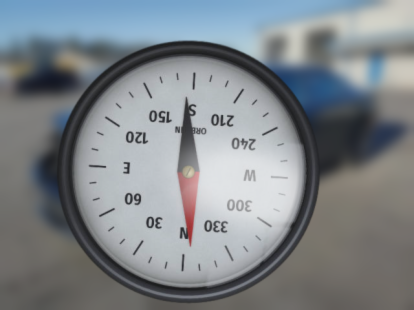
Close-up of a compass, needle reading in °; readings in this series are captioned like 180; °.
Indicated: 355; °
